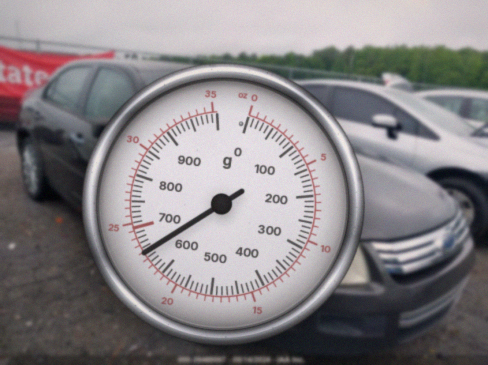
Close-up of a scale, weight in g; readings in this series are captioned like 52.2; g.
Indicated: 650; g
